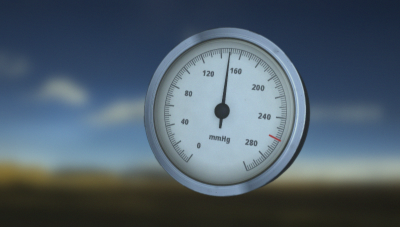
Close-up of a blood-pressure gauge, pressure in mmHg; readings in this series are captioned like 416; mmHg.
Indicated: 150; mmHg
